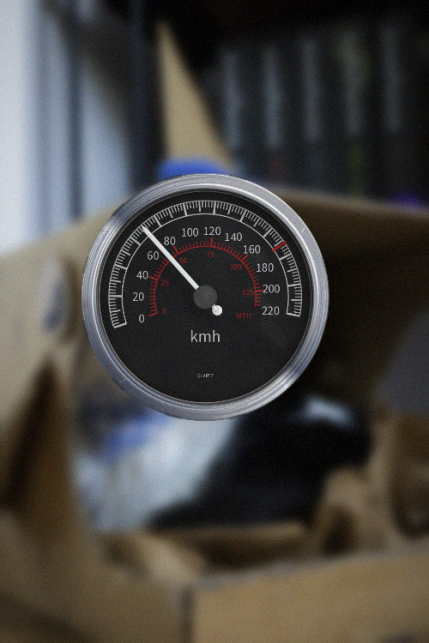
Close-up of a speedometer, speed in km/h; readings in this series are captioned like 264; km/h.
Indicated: 70; km/h
